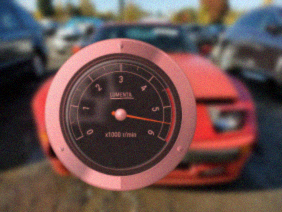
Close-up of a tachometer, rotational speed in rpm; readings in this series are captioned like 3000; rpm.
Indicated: 5500; rpm
